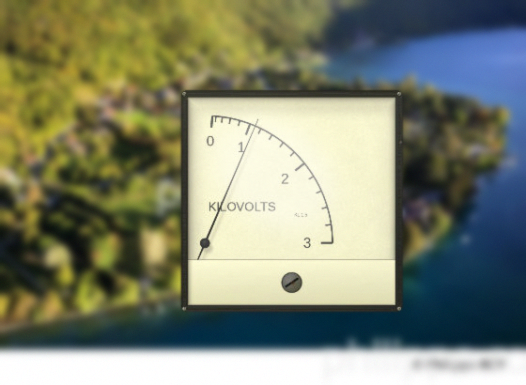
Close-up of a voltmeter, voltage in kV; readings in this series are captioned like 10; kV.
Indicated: 1.1; kV
